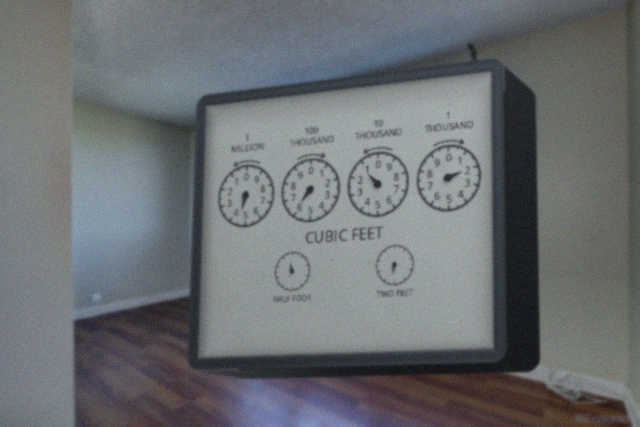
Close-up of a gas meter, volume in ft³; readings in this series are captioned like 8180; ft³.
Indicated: 461200; ft³
